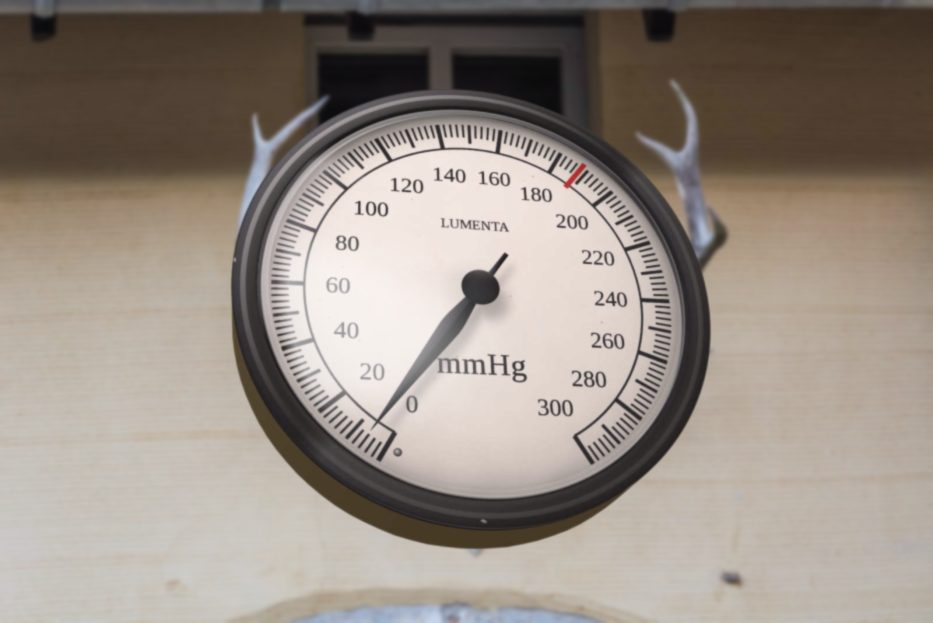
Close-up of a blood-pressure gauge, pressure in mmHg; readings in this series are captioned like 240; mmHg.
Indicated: 6; mmHg
